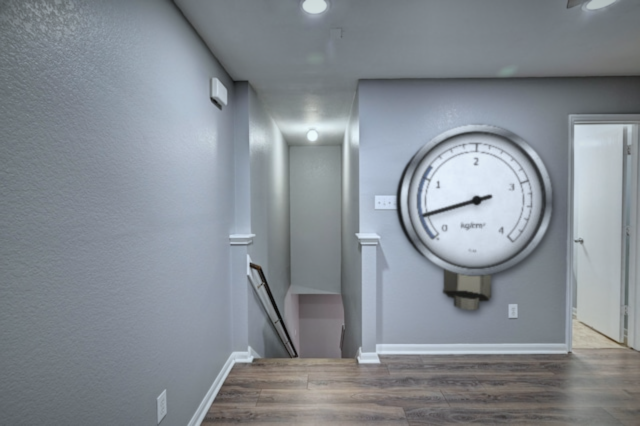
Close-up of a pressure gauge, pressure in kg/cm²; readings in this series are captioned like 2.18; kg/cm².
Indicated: 0.4; kg/cm²
